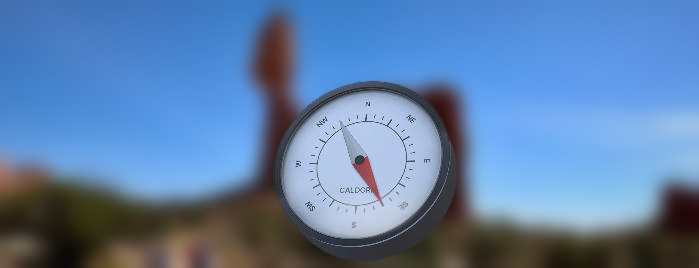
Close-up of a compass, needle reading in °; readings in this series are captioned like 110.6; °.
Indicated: 150; °
